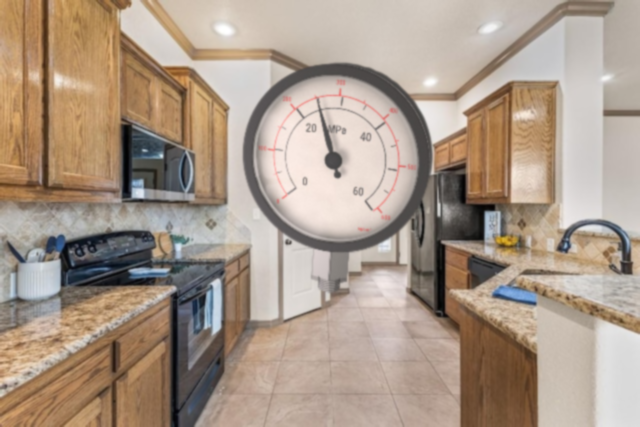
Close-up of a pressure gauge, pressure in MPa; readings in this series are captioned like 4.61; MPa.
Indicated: 25; MPa
